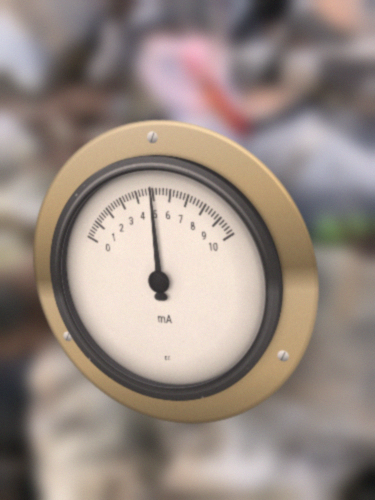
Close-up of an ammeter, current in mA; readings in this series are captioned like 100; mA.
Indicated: 5; mA
